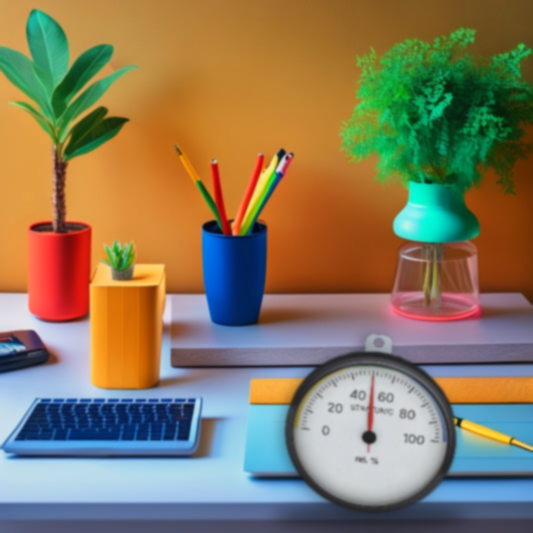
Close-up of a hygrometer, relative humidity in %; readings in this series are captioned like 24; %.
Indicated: 50; %
